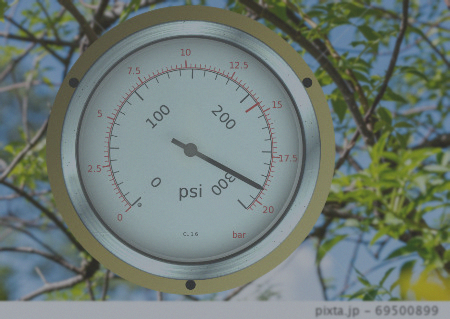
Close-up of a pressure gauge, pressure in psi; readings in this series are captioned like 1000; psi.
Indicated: 280; psi
